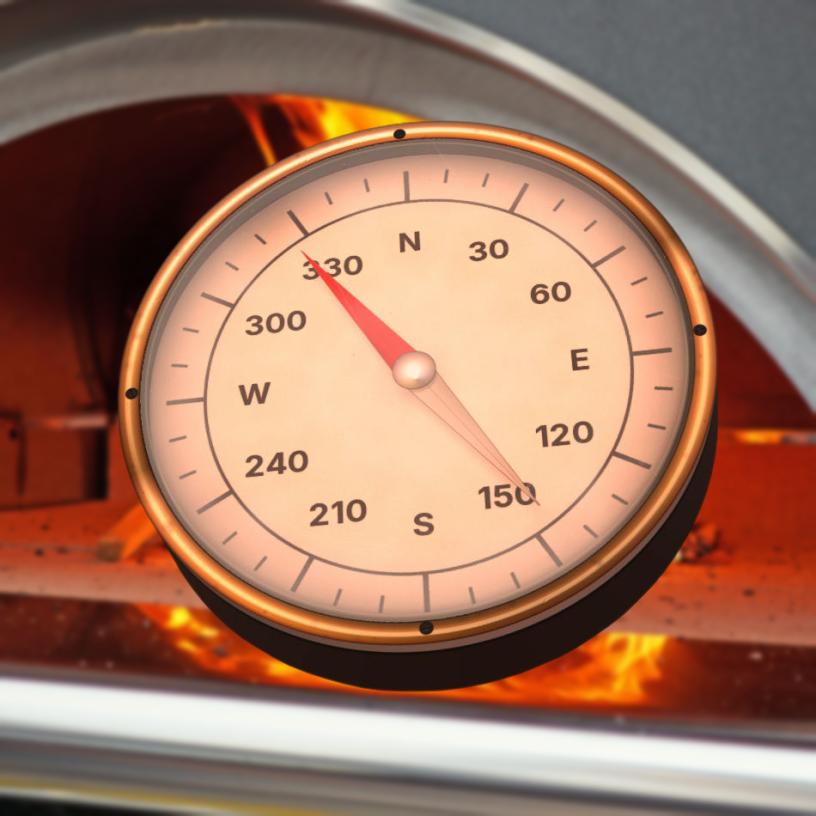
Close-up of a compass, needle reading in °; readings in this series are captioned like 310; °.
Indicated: 325; °
